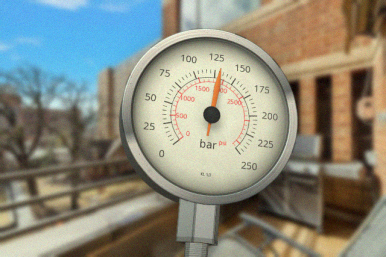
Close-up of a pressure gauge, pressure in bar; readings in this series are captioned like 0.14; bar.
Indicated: 130; bar
